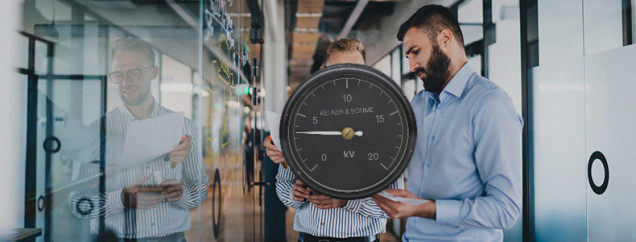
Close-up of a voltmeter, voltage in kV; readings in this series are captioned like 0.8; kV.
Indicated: 3.5; kV
